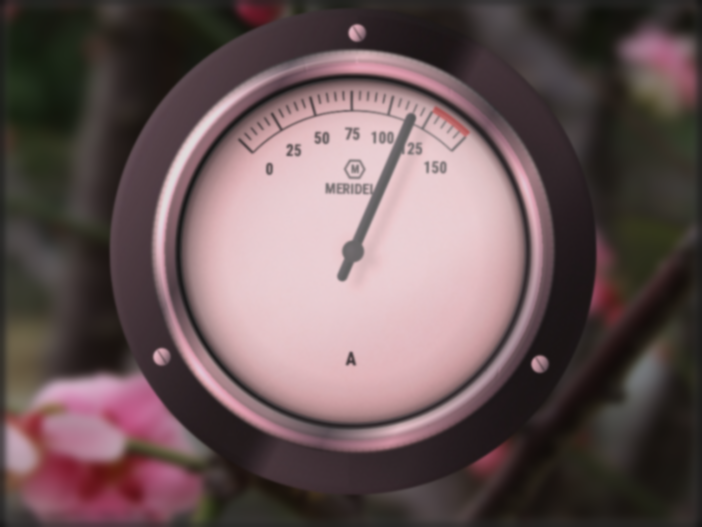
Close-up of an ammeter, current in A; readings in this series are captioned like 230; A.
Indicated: 115; A
